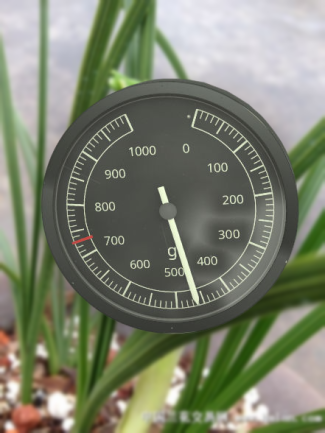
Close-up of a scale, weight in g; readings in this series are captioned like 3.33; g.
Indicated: 460; g
